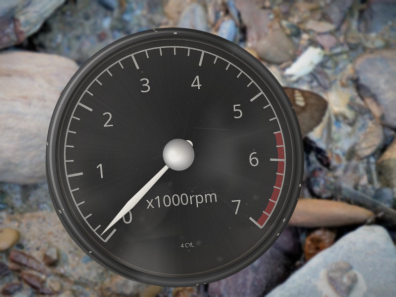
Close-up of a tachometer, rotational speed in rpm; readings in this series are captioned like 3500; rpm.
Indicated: 100; rpm
